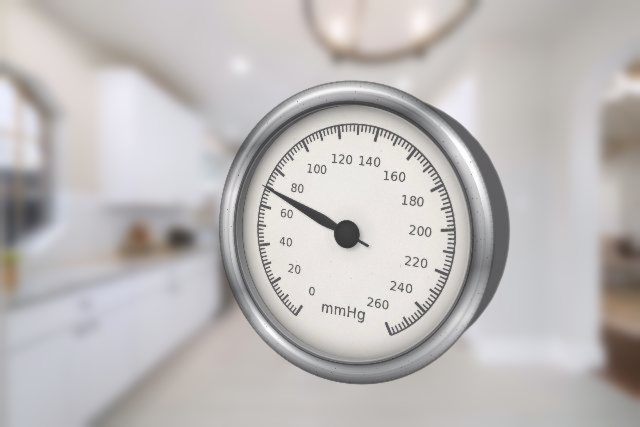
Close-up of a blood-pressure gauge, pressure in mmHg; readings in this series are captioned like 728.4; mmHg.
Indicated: 70; mmHg
